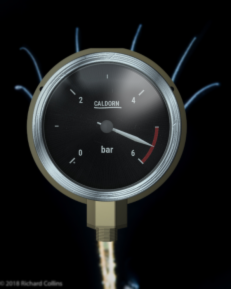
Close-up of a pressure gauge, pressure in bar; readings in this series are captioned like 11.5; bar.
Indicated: 5.5; bar
